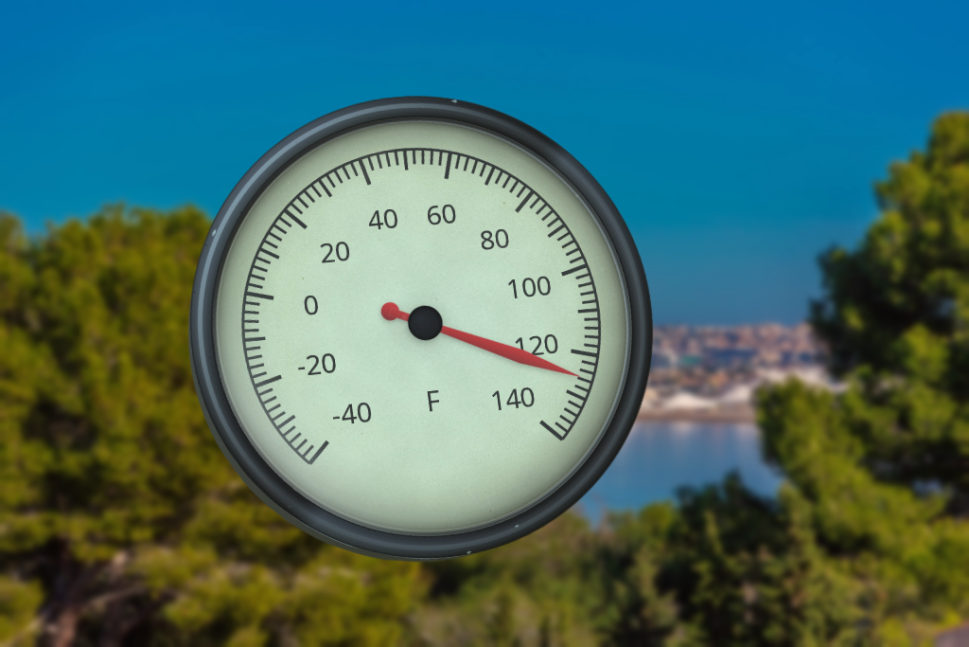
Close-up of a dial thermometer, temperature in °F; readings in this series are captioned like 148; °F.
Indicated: 126; °F
